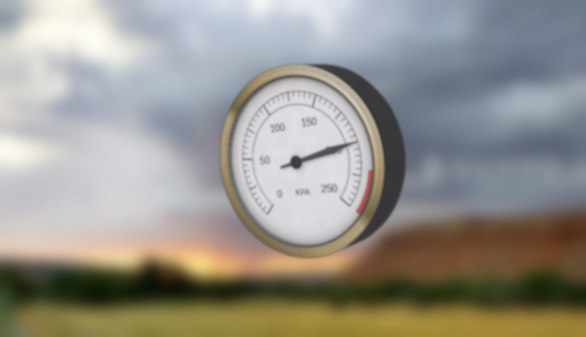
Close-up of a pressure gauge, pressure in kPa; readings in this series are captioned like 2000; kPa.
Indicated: 200; kPa
